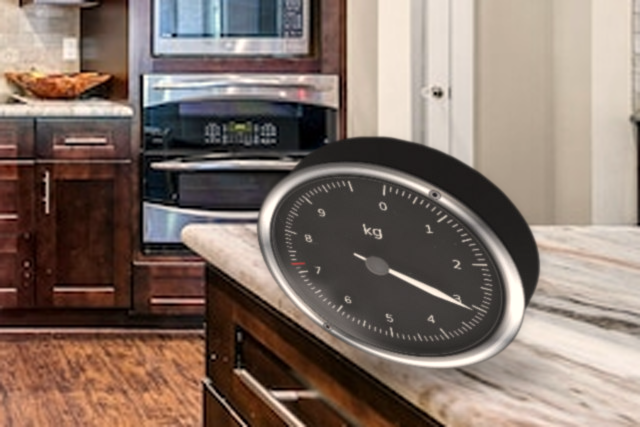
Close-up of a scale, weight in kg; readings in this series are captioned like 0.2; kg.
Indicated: 3; kg
